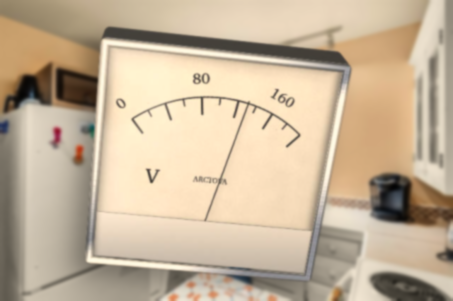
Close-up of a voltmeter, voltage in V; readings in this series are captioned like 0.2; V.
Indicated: 130; V
